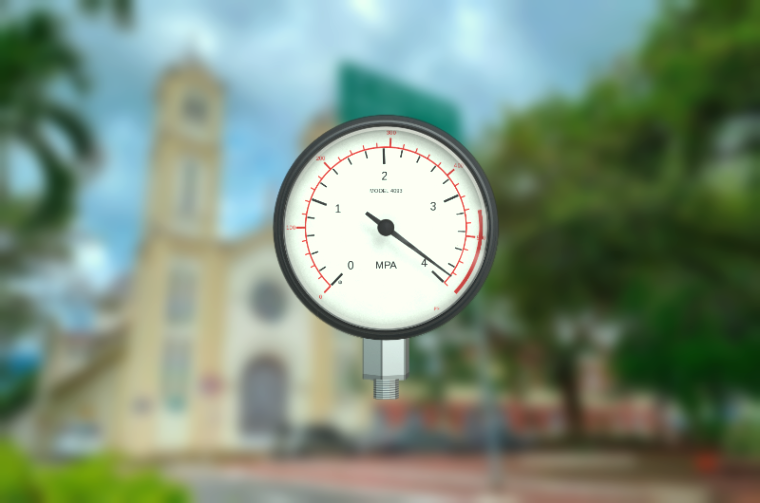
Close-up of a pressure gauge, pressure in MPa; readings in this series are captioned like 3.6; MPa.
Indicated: 3.9; MPa
